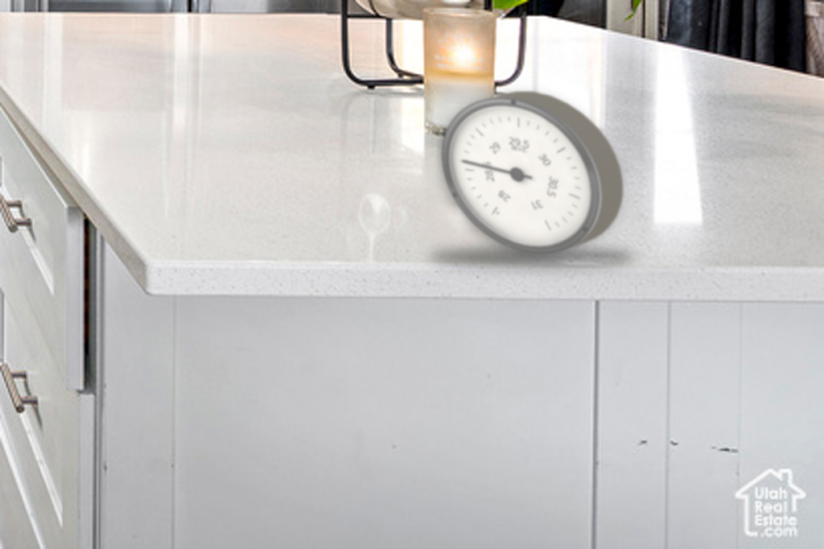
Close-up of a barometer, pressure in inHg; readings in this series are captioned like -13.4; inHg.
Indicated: 28.6; inHg
